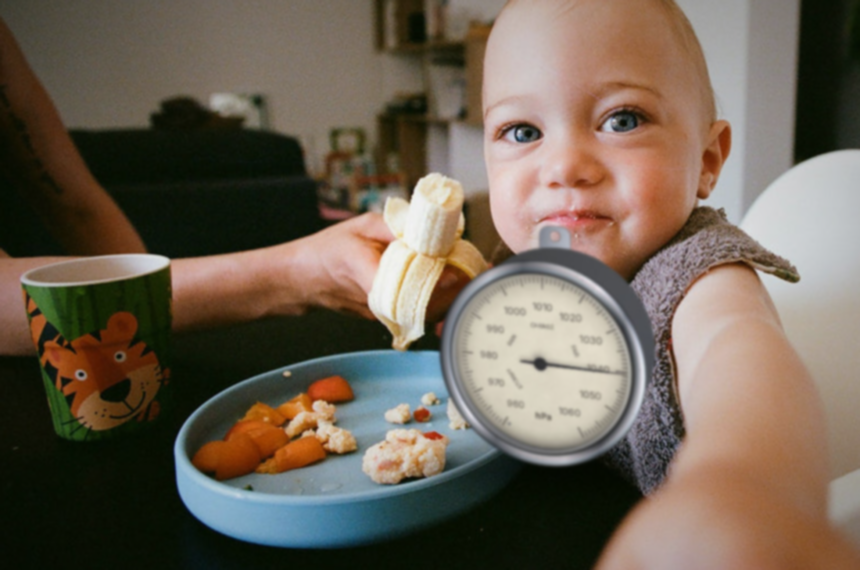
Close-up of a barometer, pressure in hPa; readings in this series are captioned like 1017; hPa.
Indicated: 1040; hPa
